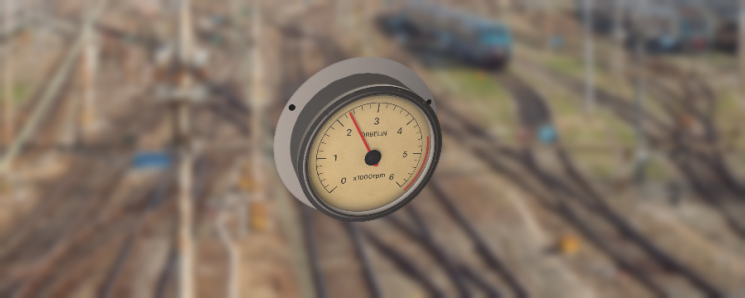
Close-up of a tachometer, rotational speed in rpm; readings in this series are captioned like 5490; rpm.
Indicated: 2300; rpm
